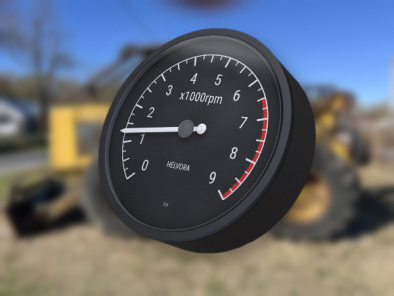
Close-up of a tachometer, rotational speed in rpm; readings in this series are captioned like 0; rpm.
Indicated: 1250; rpm
